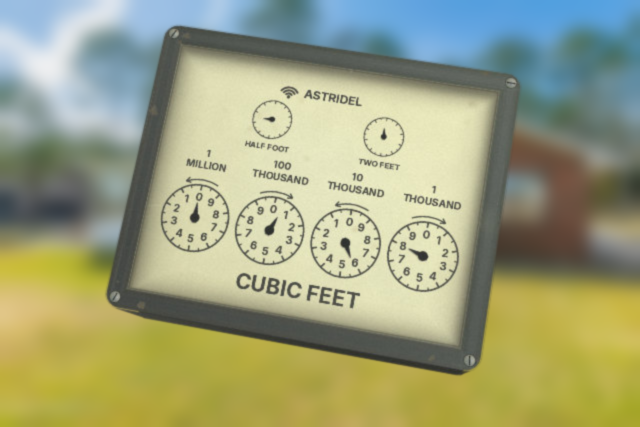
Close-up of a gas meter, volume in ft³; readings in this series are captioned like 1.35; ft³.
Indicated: 5800; ft³
